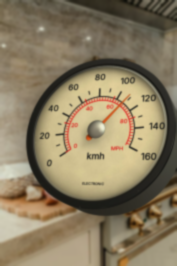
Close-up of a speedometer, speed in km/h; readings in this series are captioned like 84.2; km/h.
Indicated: 110; km/h
